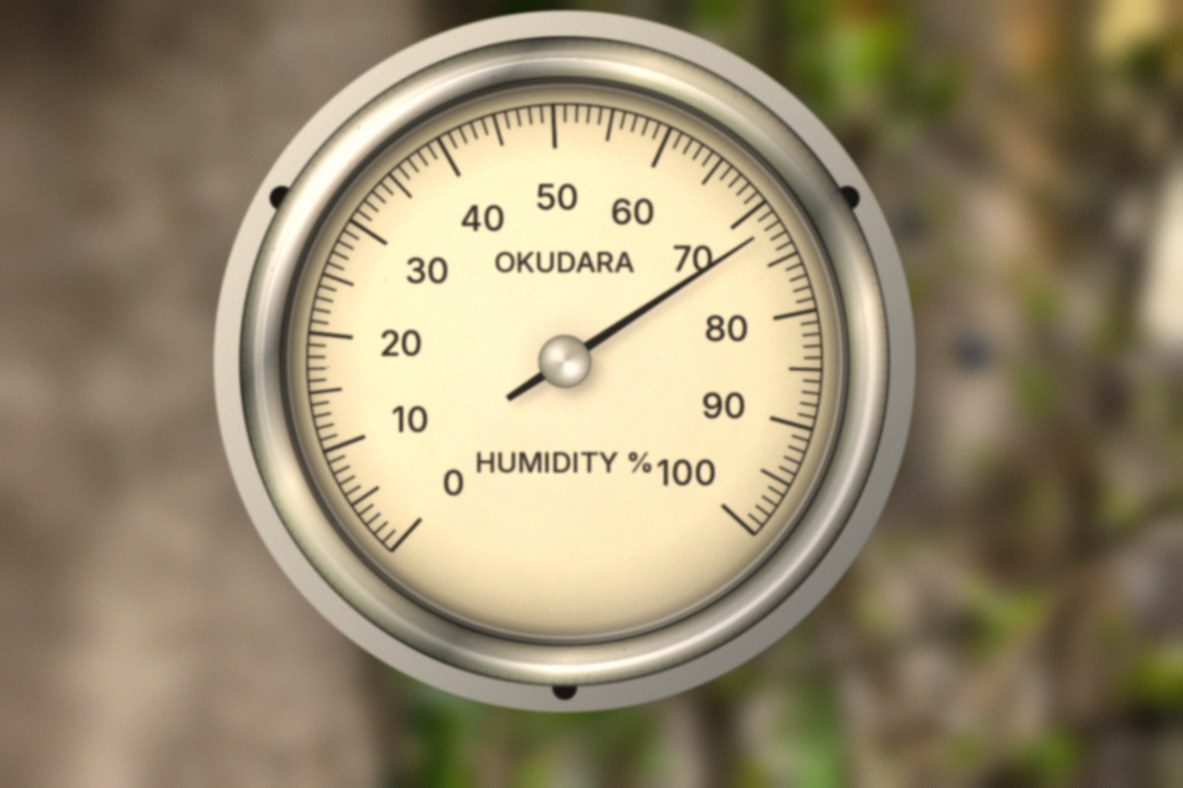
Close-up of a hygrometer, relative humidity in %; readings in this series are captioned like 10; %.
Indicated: 72; %
